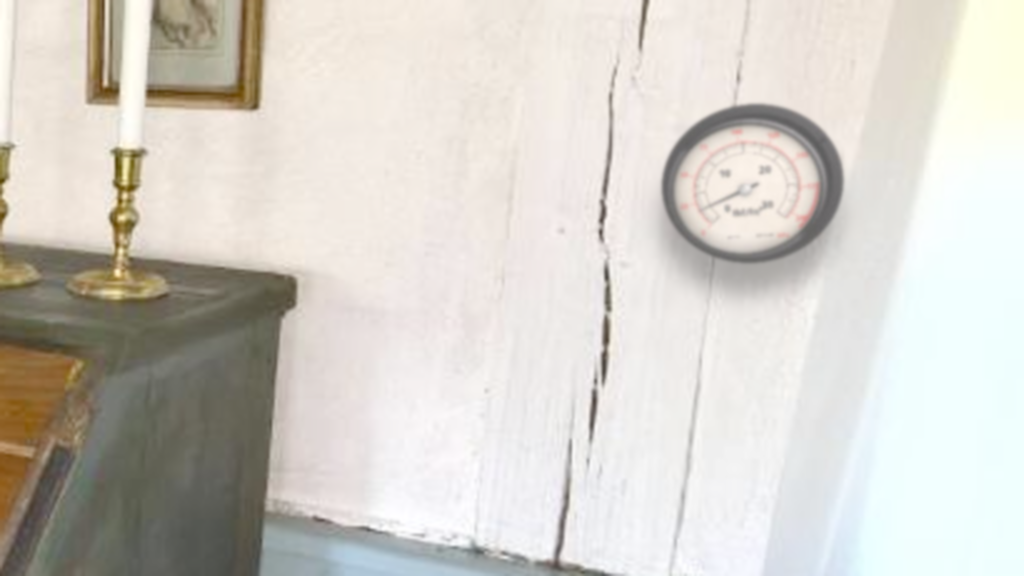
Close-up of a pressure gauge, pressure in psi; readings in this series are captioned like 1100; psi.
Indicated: 2.5; psi
